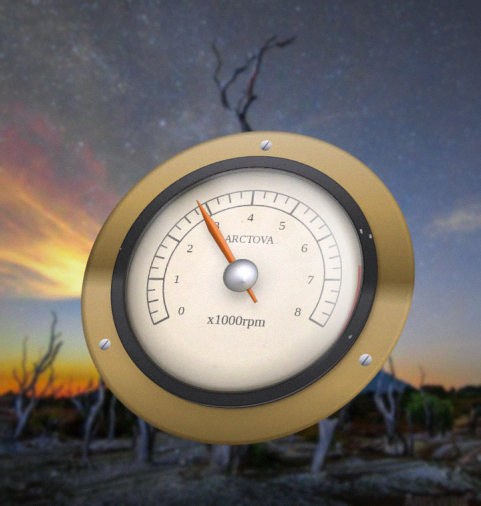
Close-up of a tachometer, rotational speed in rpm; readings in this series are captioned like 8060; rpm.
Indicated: 2875; rpm
